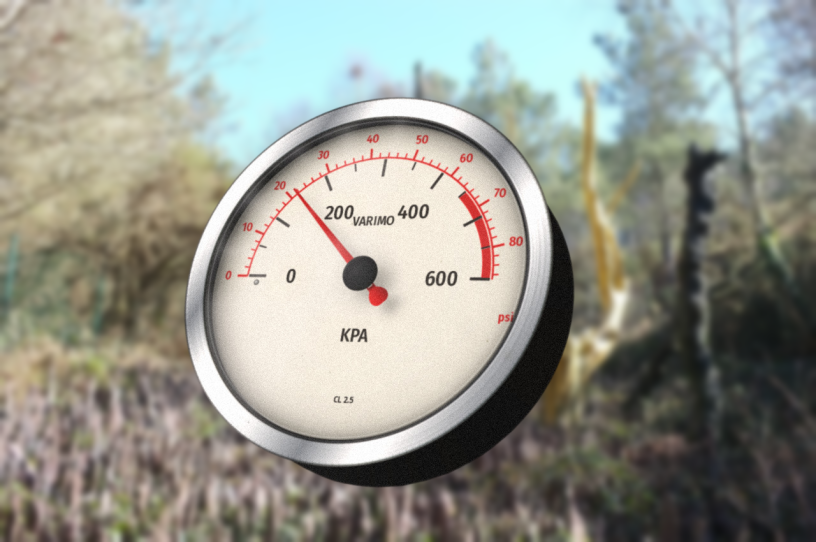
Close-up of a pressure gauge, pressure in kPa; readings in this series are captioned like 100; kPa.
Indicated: 150; kPa
